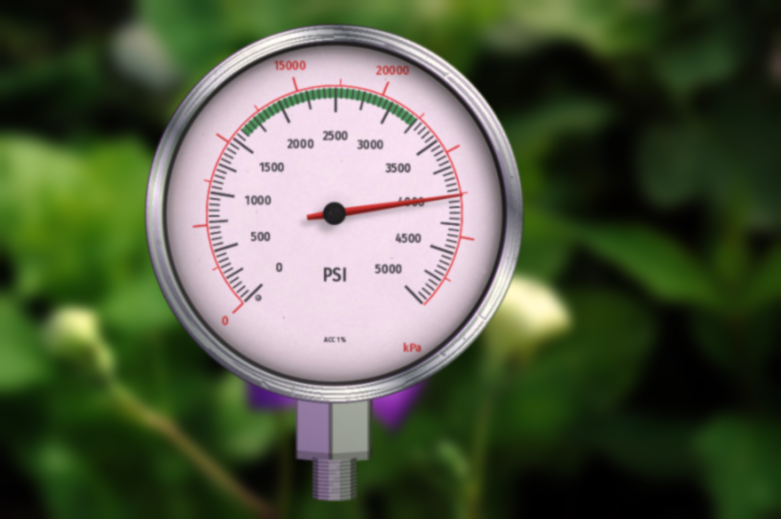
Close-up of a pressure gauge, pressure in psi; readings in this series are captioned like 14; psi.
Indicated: 4000; psi
